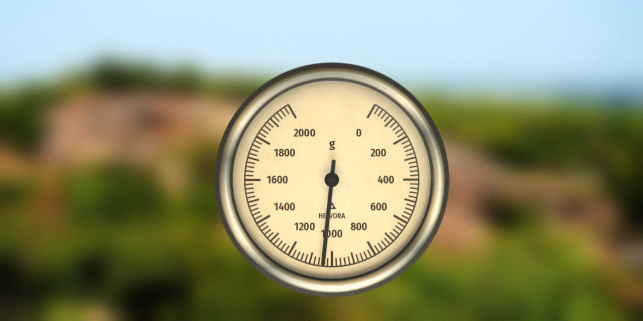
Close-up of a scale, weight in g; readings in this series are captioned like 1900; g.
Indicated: 1040; g
